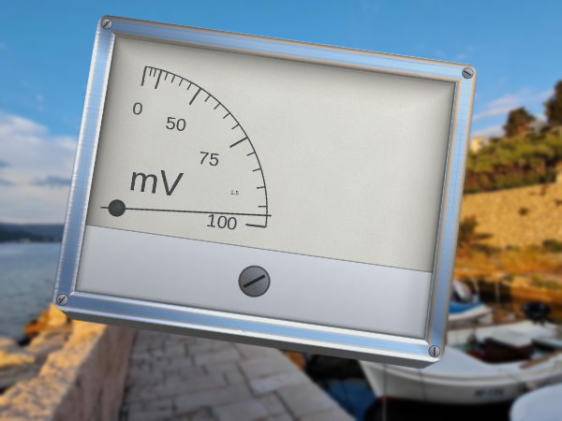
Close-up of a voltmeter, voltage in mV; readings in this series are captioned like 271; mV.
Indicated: 97.5; mV
